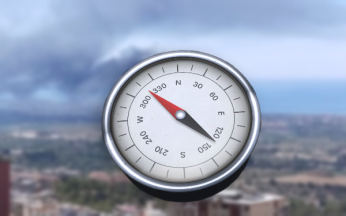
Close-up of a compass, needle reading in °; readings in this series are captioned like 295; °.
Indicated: 315; °
